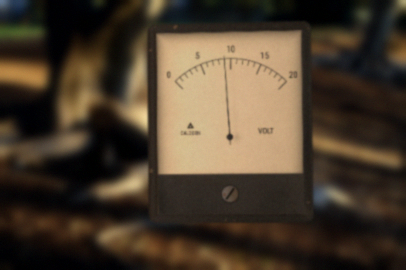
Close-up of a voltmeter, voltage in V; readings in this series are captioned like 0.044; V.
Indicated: 9; V
